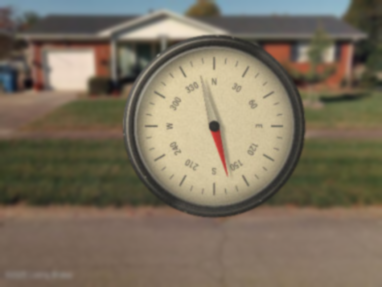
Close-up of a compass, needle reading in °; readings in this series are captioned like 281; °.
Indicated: 165; °
